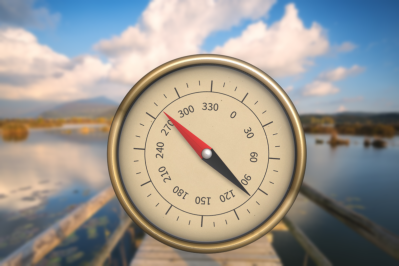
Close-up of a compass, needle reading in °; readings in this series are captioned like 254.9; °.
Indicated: 280; °
